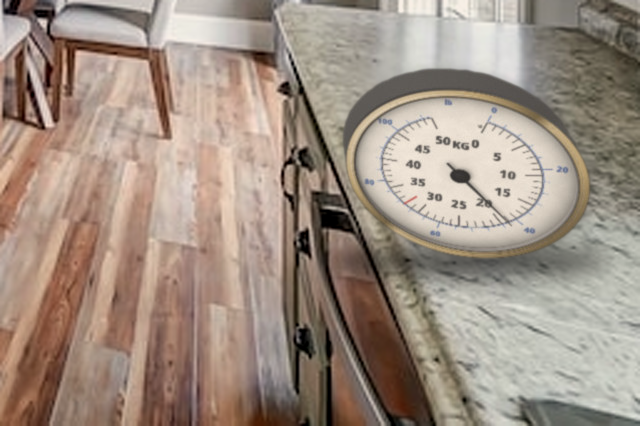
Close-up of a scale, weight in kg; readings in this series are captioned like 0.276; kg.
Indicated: 19; kg
